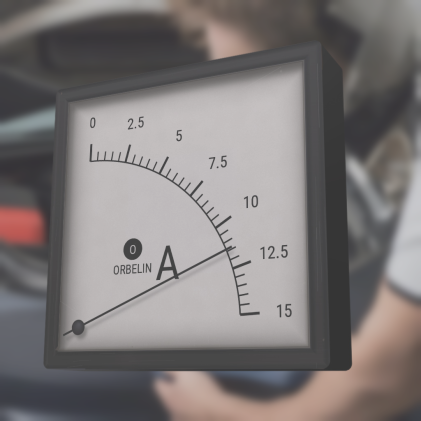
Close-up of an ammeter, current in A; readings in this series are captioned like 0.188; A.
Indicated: 11.5; A
